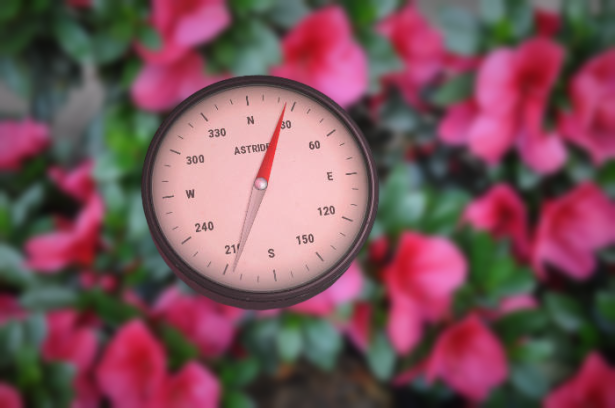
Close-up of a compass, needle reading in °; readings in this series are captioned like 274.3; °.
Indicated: 25; °
